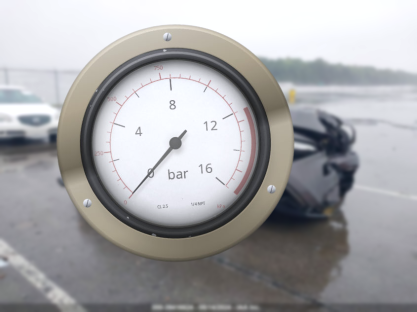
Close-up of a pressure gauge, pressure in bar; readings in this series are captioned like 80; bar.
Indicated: 0; bar
